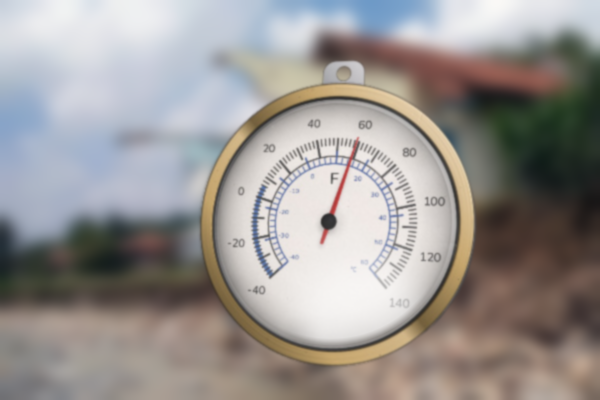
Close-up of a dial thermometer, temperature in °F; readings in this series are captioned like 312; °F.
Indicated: 60; °F
